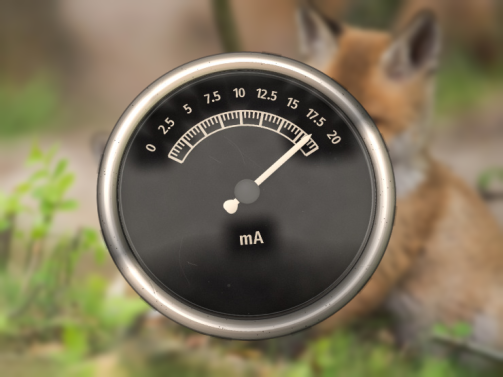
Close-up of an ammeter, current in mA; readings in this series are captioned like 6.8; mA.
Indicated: 18.5; mA
